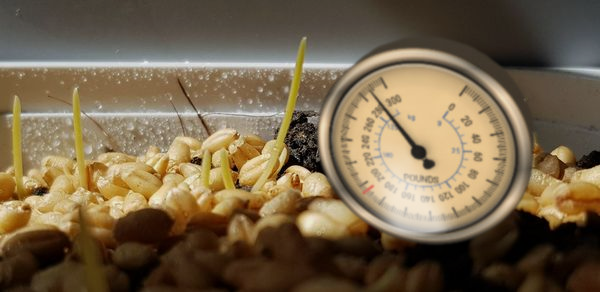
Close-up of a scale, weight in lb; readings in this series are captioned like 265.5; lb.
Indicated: 290; lb
